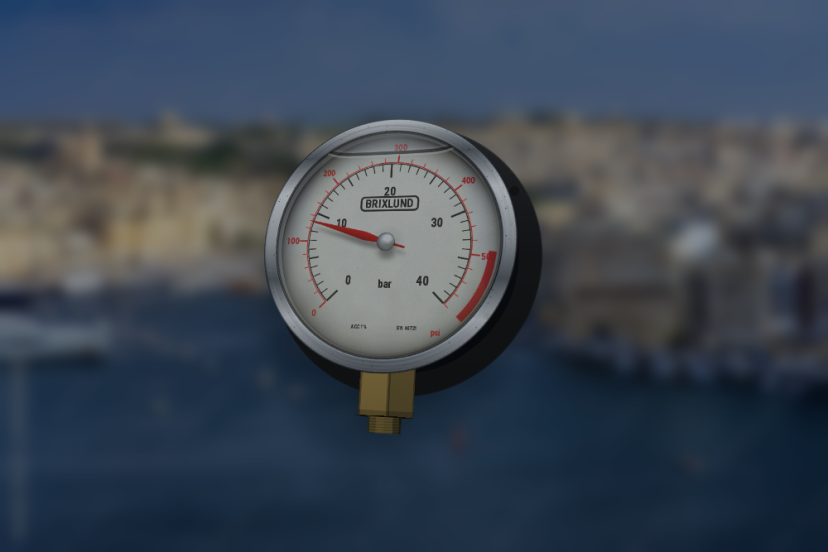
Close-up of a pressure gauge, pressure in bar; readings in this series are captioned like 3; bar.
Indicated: 9; bar
